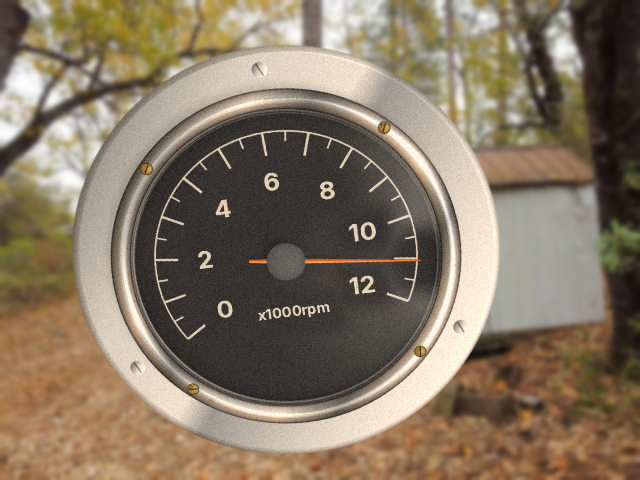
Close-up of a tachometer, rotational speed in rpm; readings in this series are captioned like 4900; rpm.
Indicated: 11000; rpm
